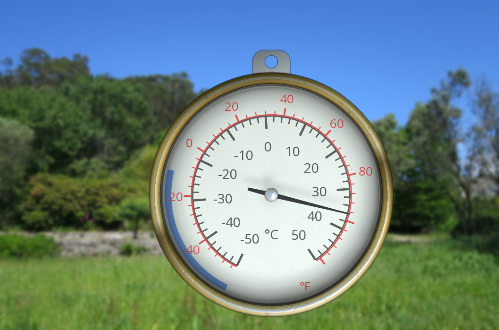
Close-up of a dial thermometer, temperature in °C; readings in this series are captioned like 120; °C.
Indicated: 36; °C
